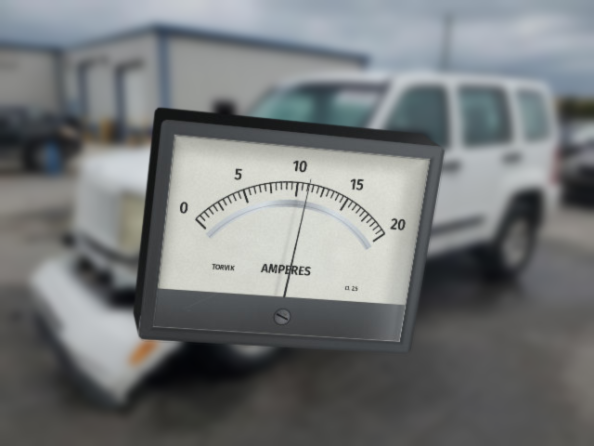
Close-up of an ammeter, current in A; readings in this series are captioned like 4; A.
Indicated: 11; A
